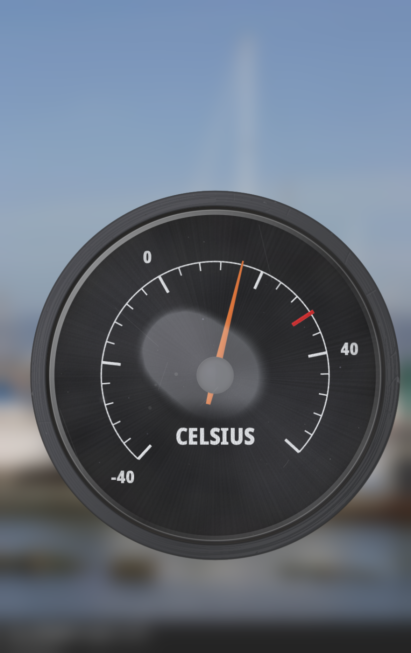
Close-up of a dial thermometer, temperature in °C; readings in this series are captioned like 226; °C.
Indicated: 16; °C
